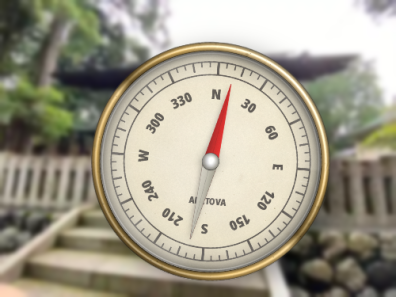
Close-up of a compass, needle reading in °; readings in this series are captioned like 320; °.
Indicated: 10; °
